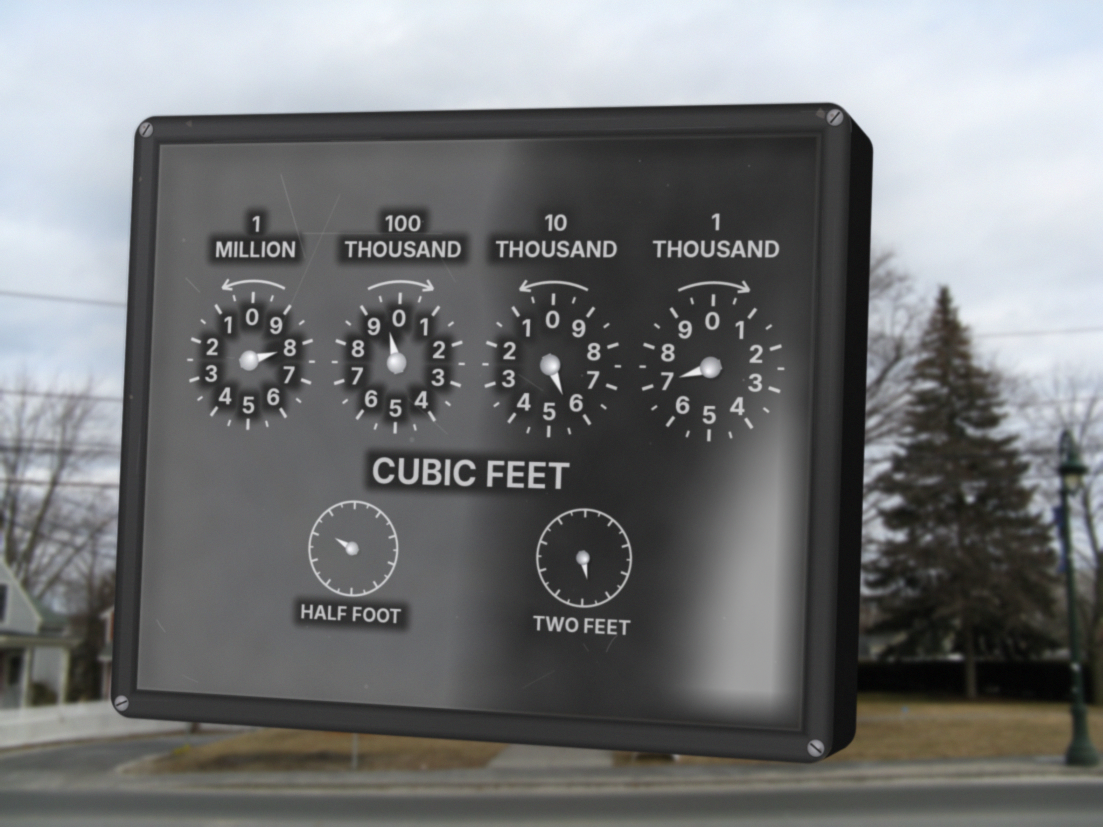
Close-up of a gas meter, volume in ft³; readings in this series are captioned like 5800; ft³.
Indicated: 795700; ft³
